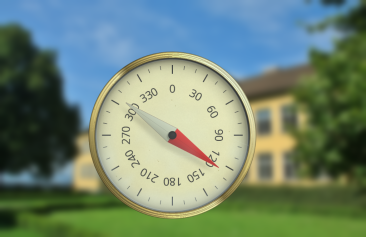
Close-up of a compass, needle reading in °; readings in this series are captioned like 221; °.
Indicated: 125; °
